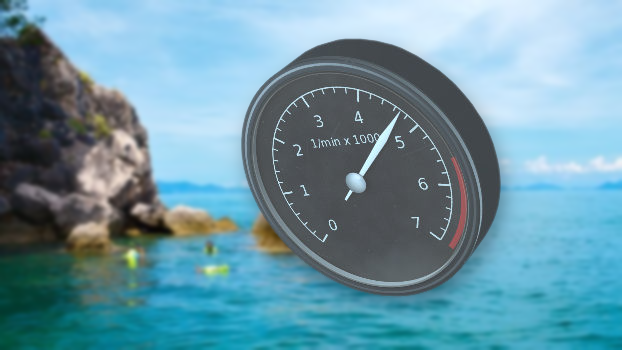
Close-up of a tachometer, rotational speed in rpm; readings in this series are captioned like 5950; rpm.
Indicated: 4700; rpm
